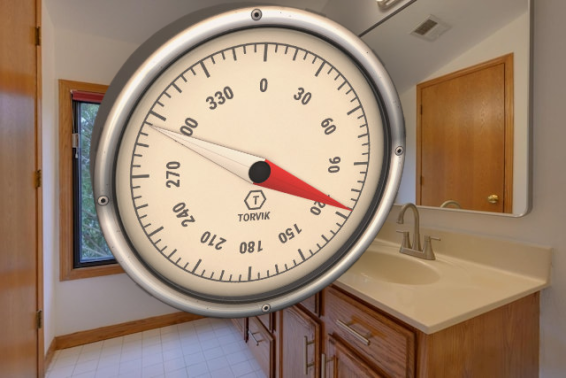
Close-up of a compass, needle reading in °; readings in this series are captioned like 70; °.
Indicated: 115; °
